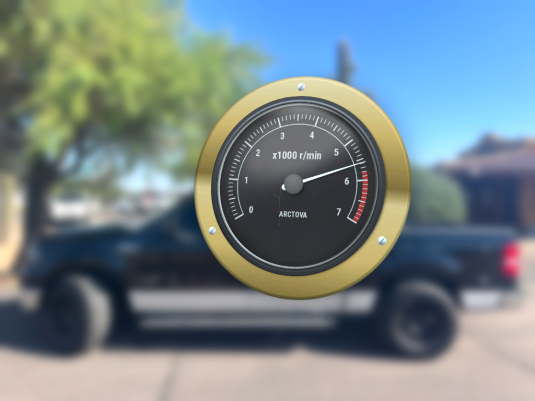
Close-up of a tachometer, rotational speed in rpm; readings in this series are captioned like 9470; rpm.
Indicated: 5600; rpm
